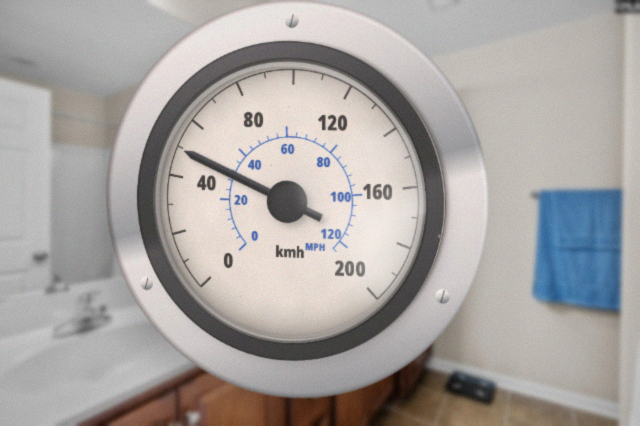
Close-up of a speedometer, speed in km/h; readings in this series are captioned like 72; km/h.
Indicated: 50; km/h
